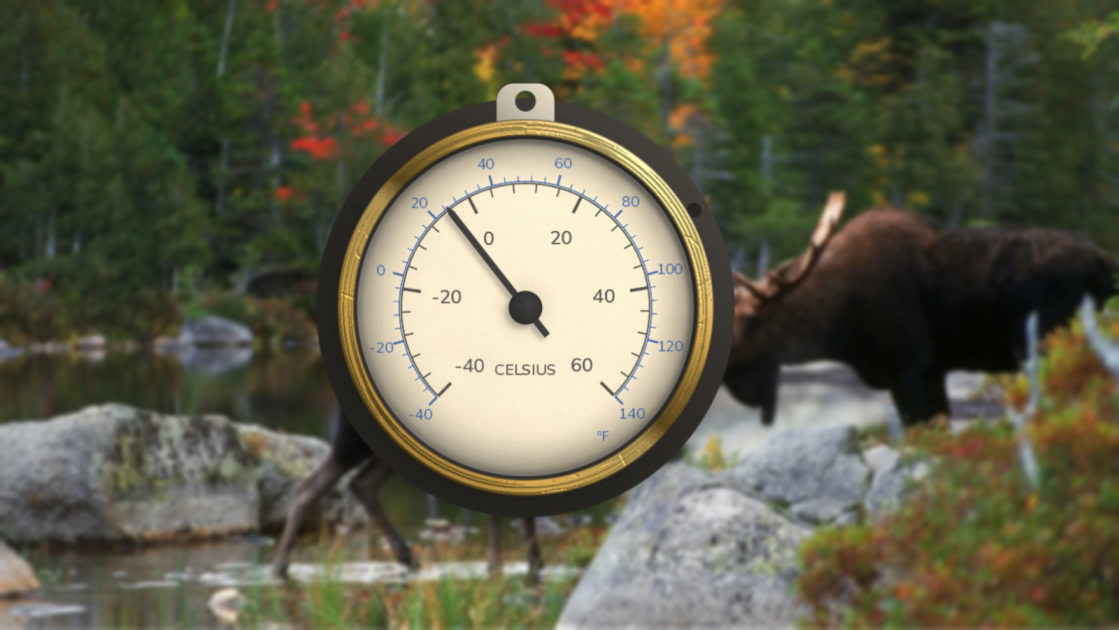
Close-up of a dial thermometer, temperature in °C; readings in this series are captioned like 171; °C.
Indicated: -4; °C
